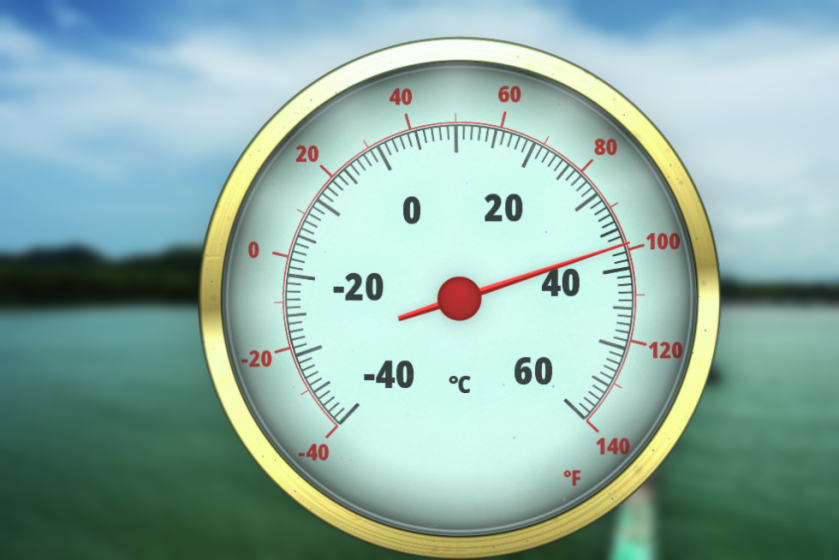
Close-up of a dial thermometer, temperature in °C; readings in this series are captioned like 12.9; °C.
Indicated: 37; °C
